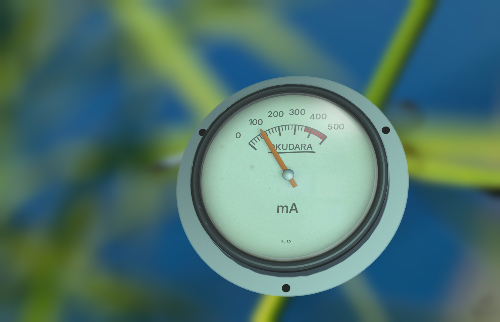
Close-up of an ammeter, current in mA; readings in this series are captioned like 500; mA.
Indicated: 100; mA
